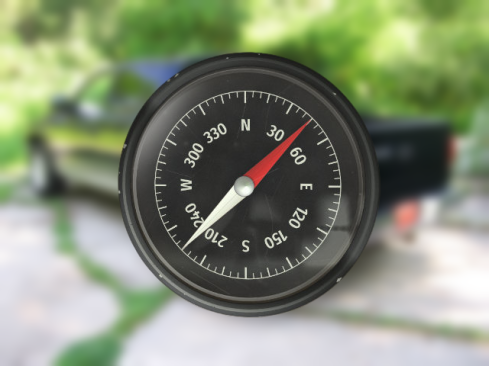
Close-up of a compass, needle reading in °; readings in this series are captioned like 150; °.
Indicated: 45; °
